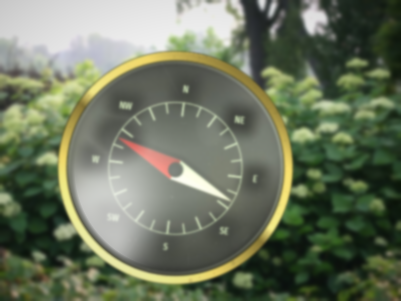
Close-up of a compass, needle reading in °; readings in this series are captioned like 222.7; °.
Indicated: 292.5; °
